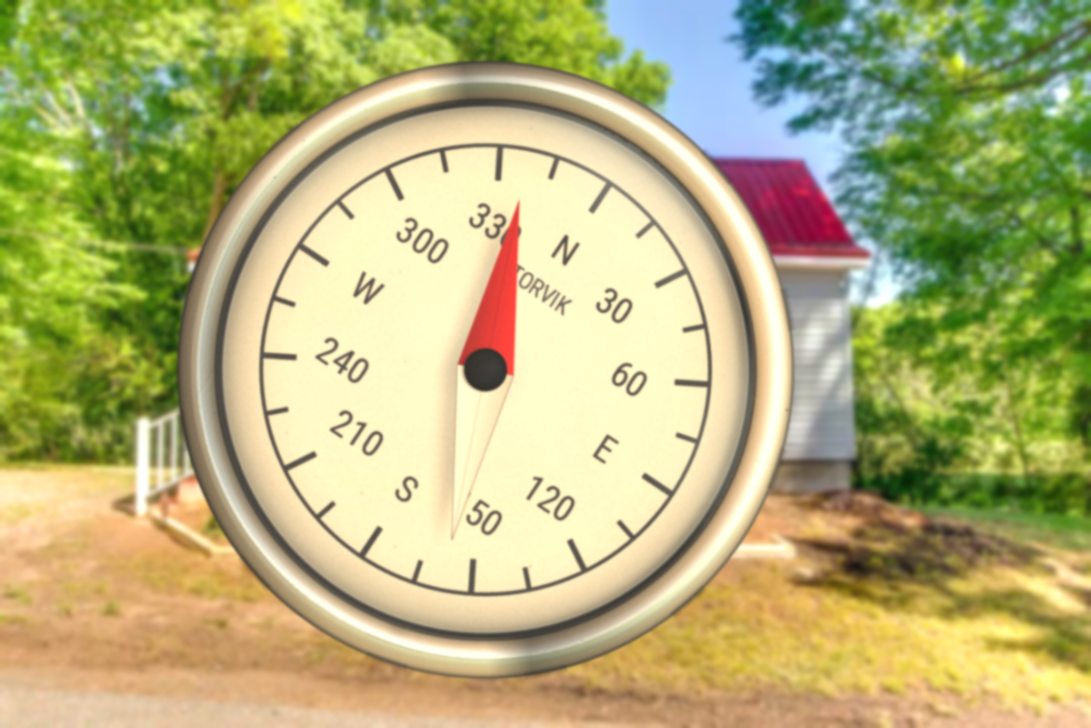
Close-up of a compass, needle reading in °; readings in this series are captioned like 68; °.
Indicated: 337.5; °
